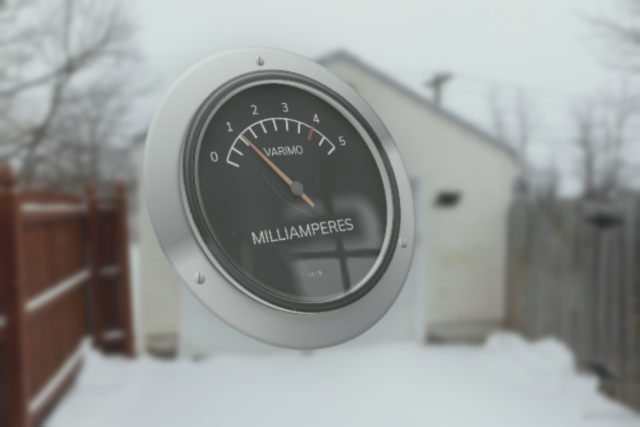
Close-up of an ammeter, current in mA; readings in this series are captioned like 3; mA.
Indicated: 1; mA
